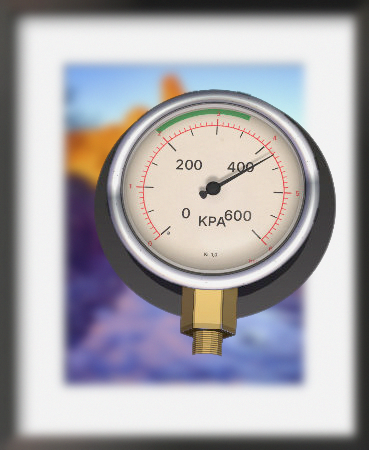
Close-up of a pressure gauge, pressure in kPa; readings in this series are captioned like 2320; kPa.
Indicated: 425; kPa
